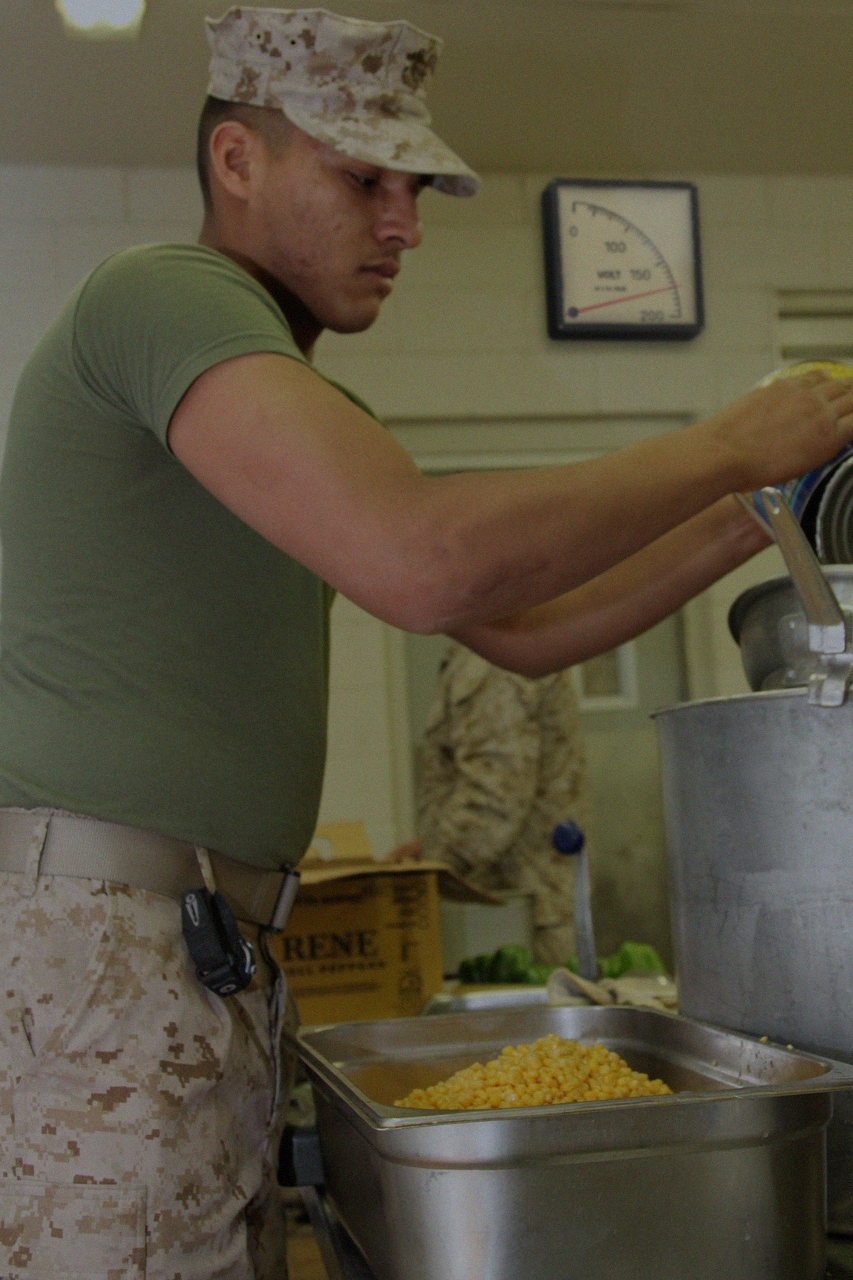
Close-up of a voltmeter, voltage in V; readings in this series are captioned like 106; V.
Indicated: 175; V
